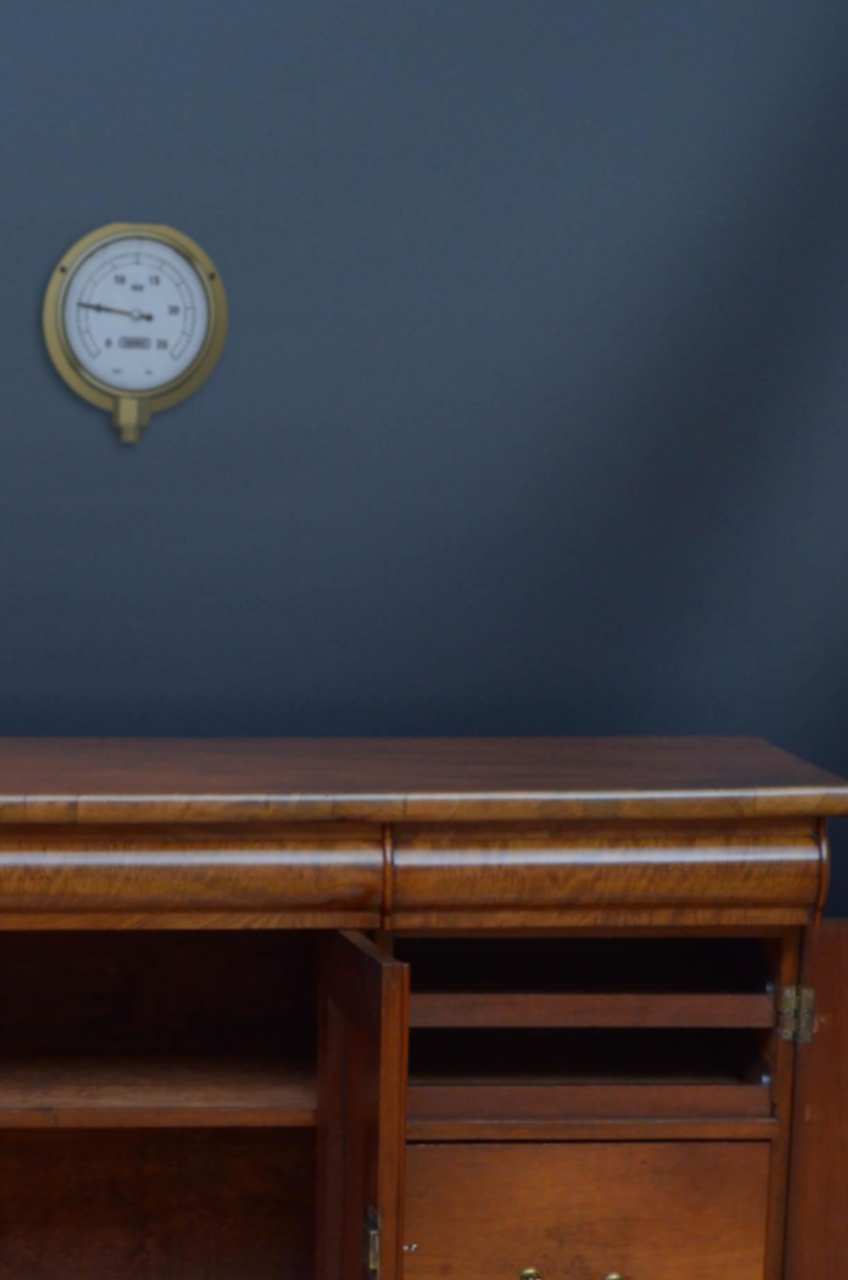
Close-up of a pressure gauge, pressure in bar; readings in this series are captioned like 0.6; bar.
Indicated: 5; bar
